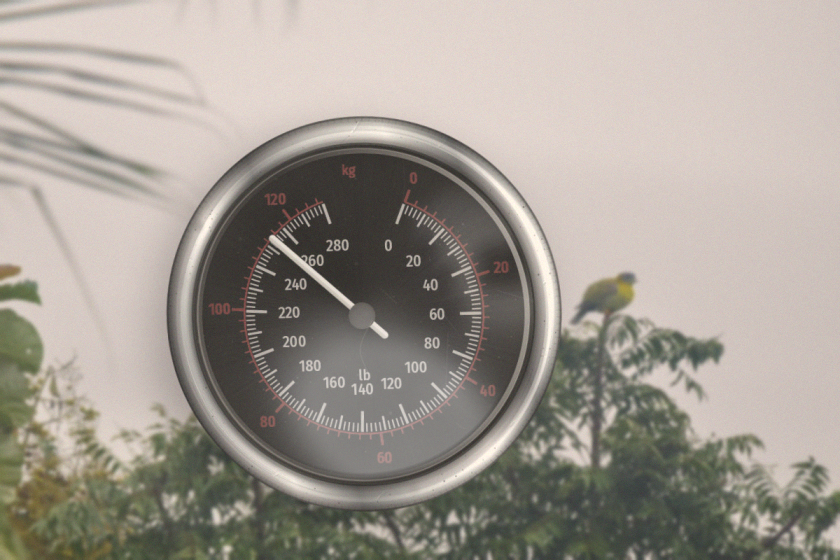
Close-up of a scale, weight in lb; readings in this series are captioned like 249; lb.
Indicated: 254; lb
